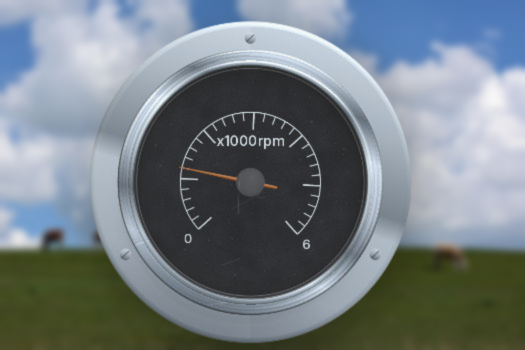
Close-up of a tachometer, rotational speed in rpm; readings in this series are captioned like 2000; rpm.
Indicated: 1200; rpm
